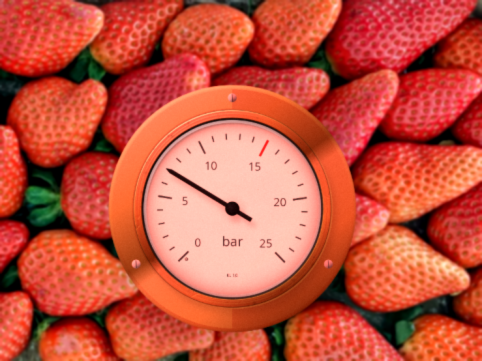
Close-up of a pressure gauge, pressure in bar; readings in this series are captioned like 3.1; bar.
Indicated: 7; bar
